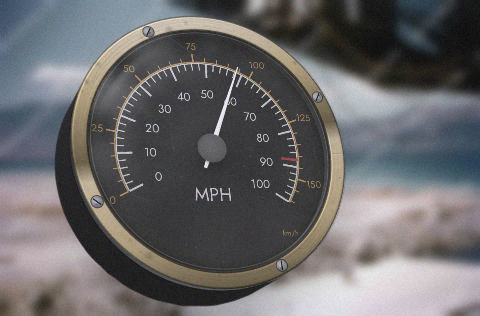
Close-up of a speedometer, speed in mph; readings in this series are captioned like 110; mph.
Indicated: 58; mph
